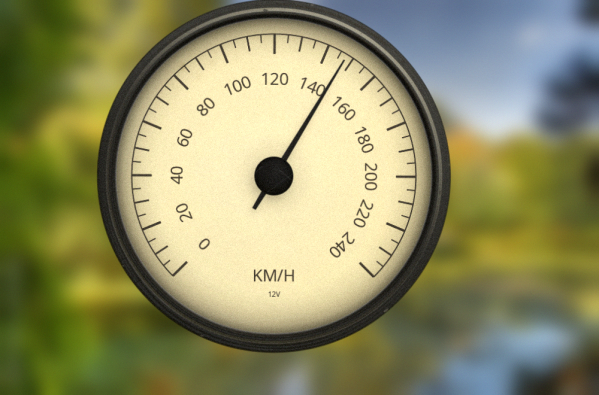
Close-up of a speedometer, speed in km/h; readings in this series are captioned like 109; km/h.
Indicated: 147.5; km/h
